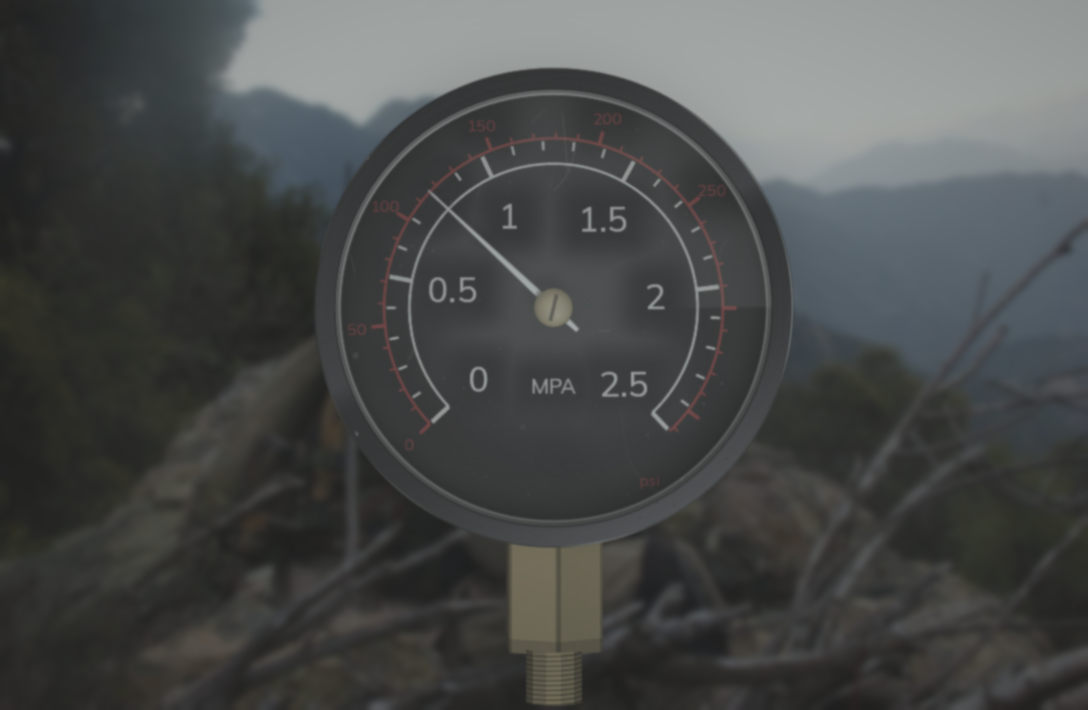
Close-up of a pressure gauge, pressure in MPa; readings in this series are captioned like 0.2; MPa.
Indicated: 0.8; MPa
